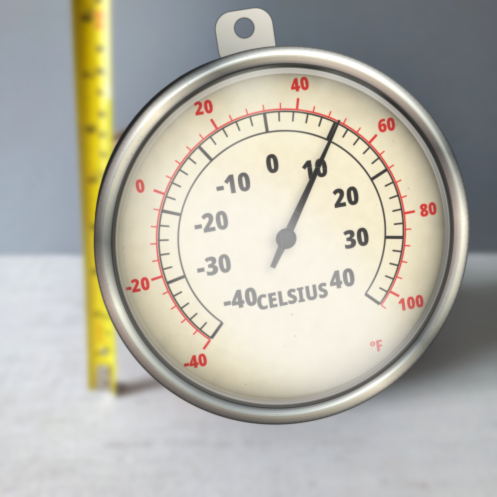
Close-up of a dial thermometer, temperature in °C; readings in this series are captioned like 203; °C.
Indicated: 10; °C
